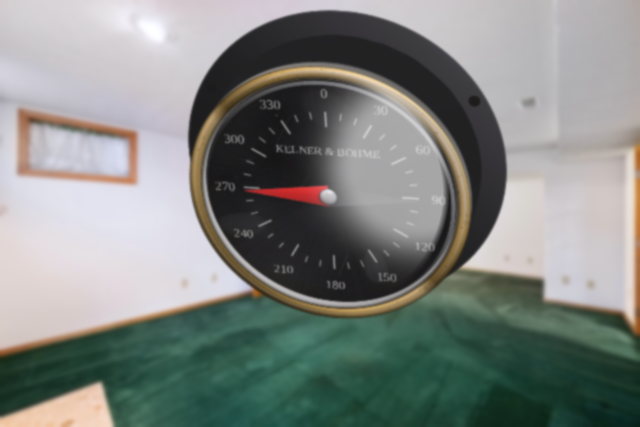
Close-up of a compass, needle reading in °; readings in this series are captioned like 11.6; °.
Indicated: 270; °
